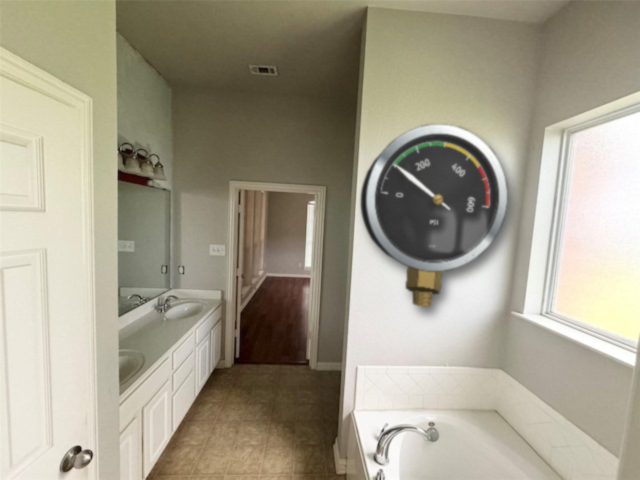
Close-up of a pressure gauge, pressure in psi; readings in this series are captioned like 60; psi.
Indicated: 100; psi
